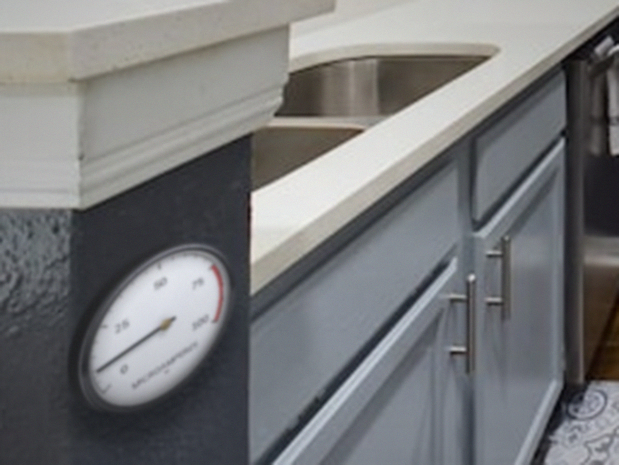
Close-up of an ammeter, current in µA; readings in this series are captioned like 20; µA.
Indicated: 10; µA
